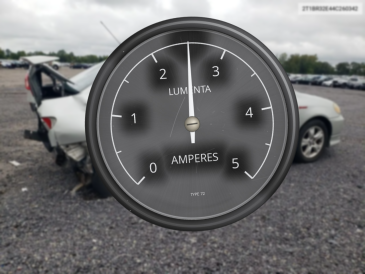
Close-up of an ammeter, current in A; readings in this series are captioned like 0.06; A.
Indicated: 2.5; A
